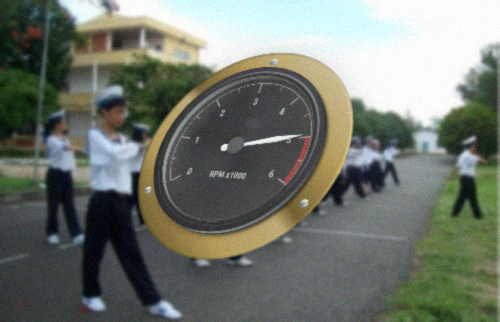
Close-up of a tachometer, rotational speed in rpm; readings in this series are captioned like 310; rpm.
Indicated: 5000; rpm
